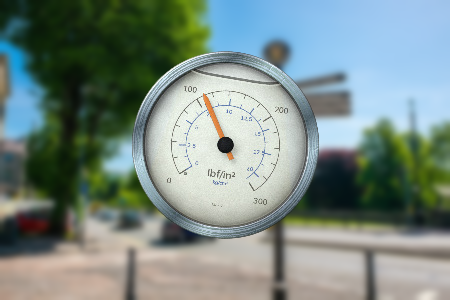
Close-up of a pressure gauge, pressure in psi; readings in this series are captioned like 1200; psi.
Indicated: 110; psi
